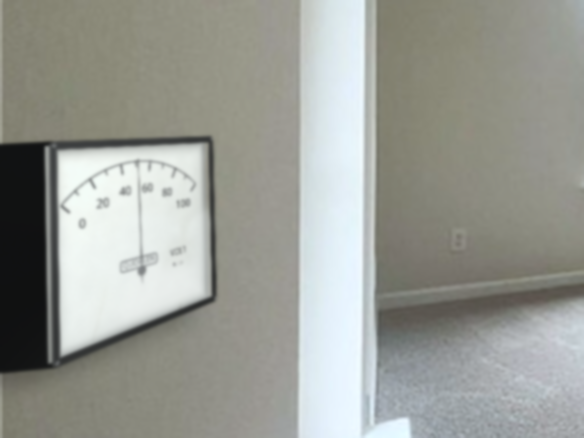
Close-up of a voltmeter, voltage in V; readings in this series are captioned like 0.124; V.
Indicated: 50; V
